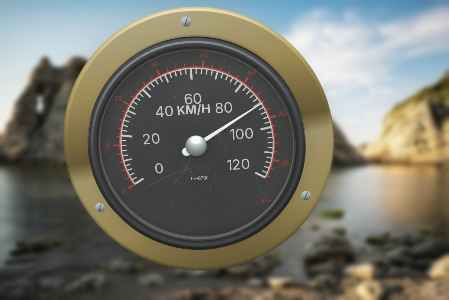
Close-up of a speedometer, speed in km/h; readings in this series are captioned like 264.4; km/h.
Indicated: 90; km/h
